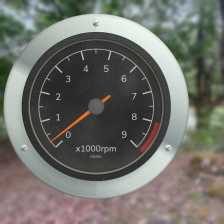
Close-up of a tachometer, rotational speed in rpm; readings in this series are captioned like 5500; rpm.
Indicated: 250; rpm
